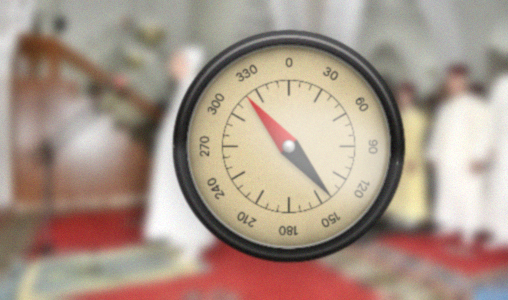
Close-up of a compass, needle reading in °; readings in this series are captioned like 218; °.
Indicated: 320; °
